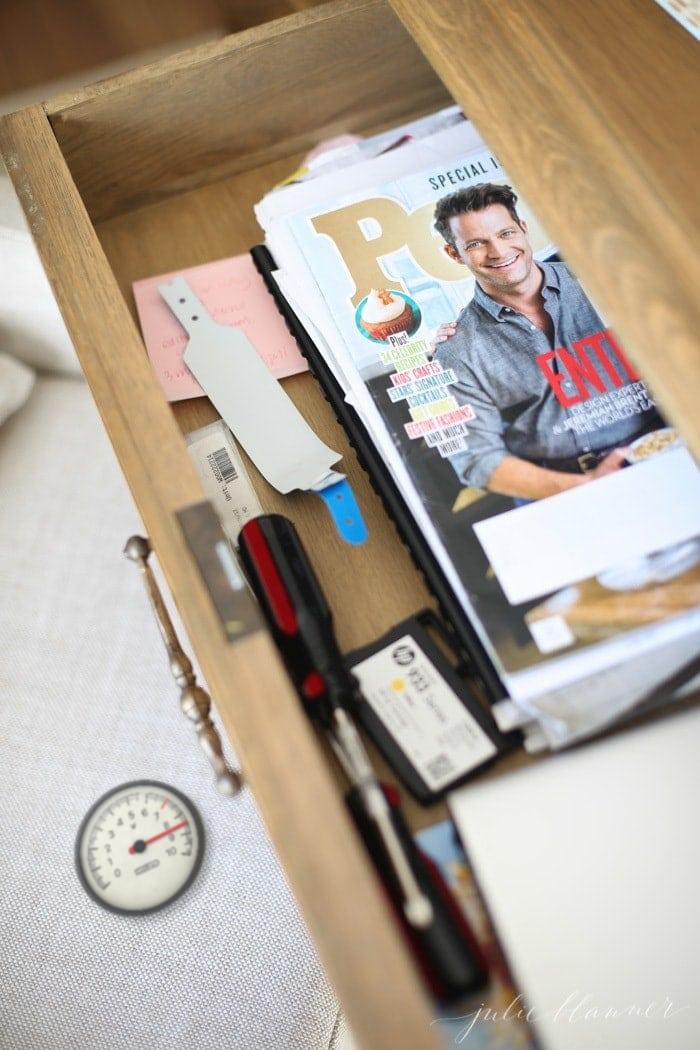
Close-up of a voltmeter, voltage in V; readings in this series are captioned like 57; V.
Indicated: 8.5; V
